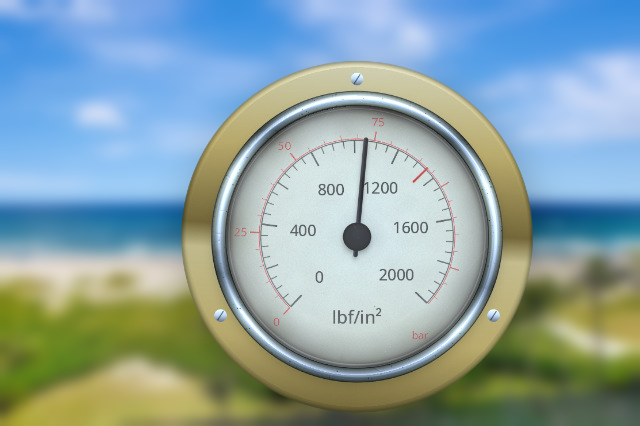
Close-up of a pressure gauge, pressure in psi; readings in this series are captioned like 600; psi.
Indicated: 1050; psi
